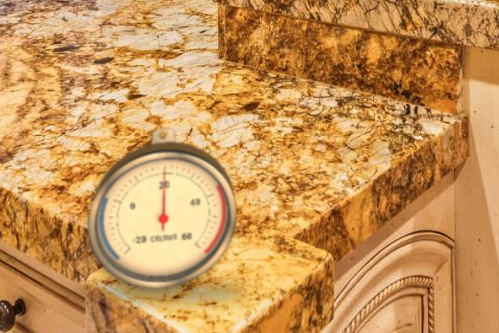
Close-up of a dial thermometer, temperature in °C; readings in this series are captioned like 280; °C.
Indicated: 20; °C
